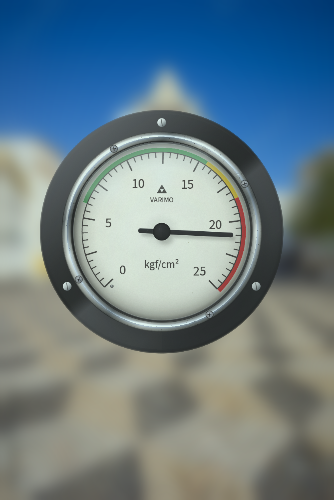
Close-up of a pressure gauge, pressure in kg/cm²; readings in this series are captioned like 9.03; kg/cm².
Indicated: 21; kg/cm²
